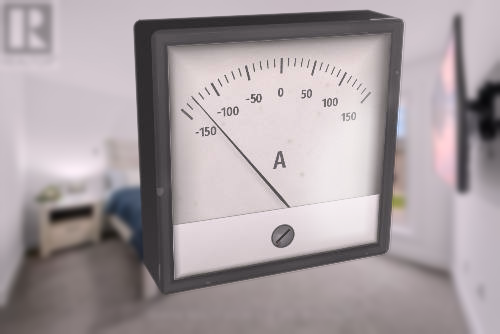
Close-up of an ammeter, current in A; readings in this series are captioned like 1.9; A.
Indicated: -130; A
